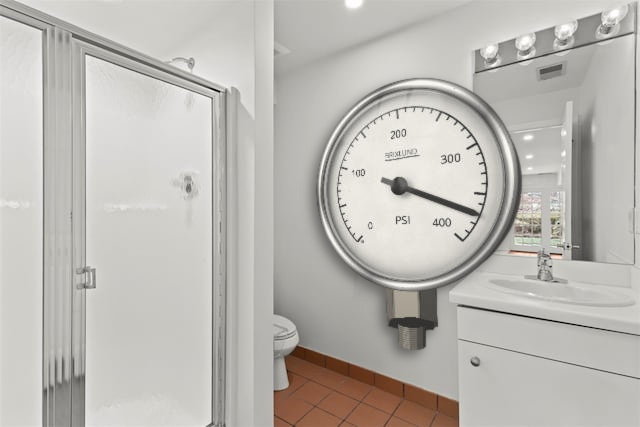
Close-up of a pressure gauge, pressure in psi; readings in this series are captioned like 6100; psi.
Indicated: 370; psi
